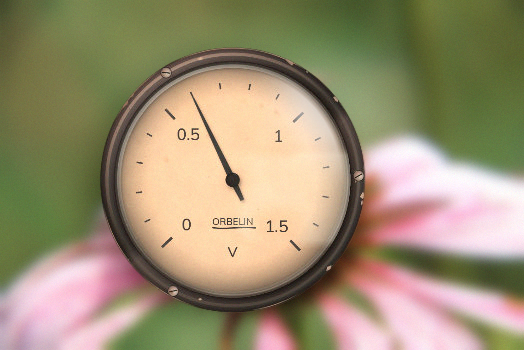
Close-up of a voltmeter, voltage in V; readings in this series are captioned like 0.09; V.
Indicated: 0.6; V
